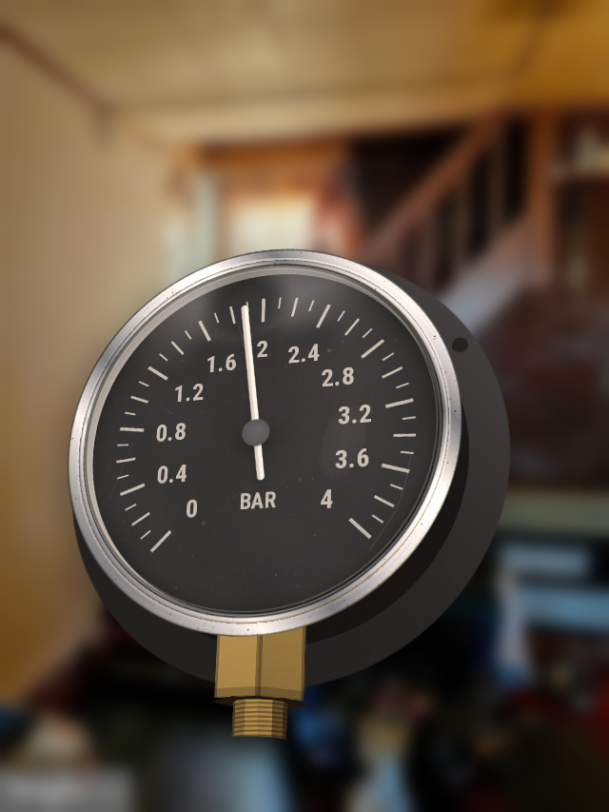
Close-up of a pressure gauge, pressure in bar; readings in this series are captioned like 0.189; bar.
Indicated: 1.9; bar
